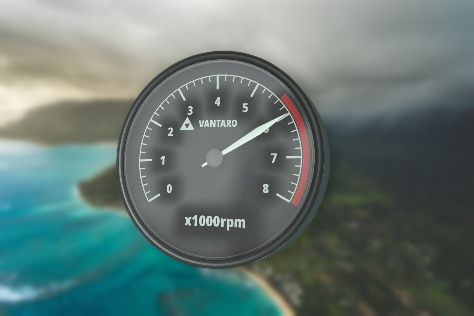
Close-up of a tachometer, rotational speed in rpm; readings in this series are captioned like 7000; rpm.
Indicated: 6000; rpm
